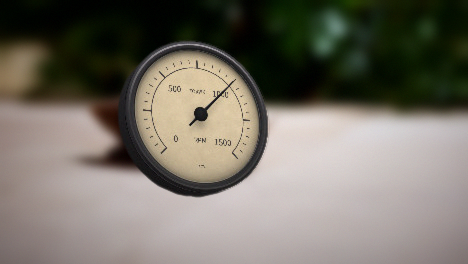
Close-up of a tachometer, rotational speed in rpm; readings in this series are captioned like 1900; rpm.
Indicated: 1000; rpm
